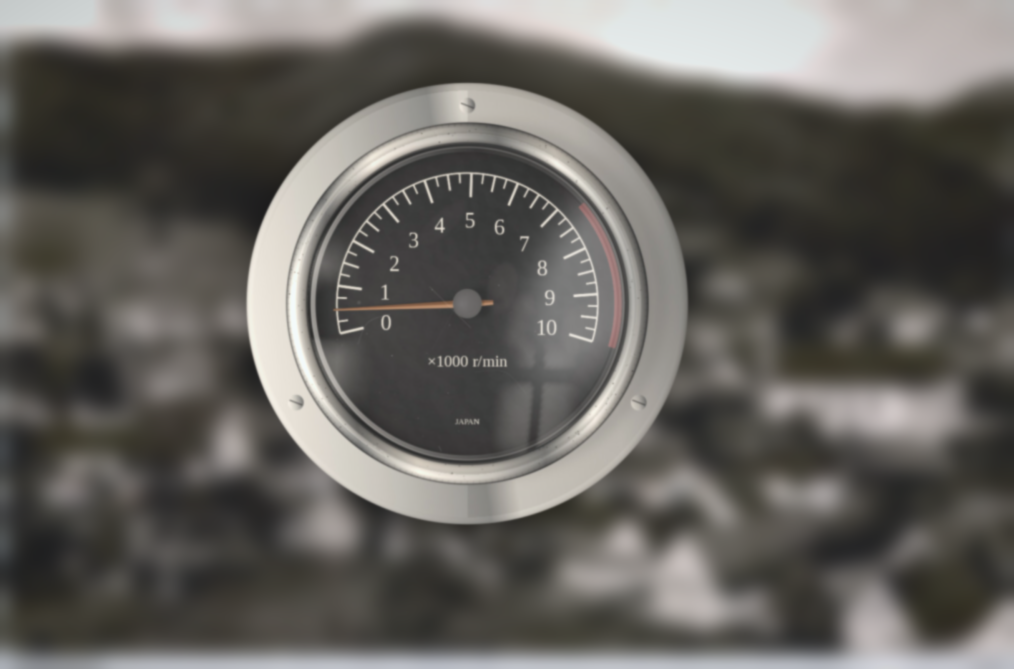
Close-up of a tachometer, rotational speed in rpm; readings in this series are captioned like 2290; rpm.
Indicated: 500; rpm
